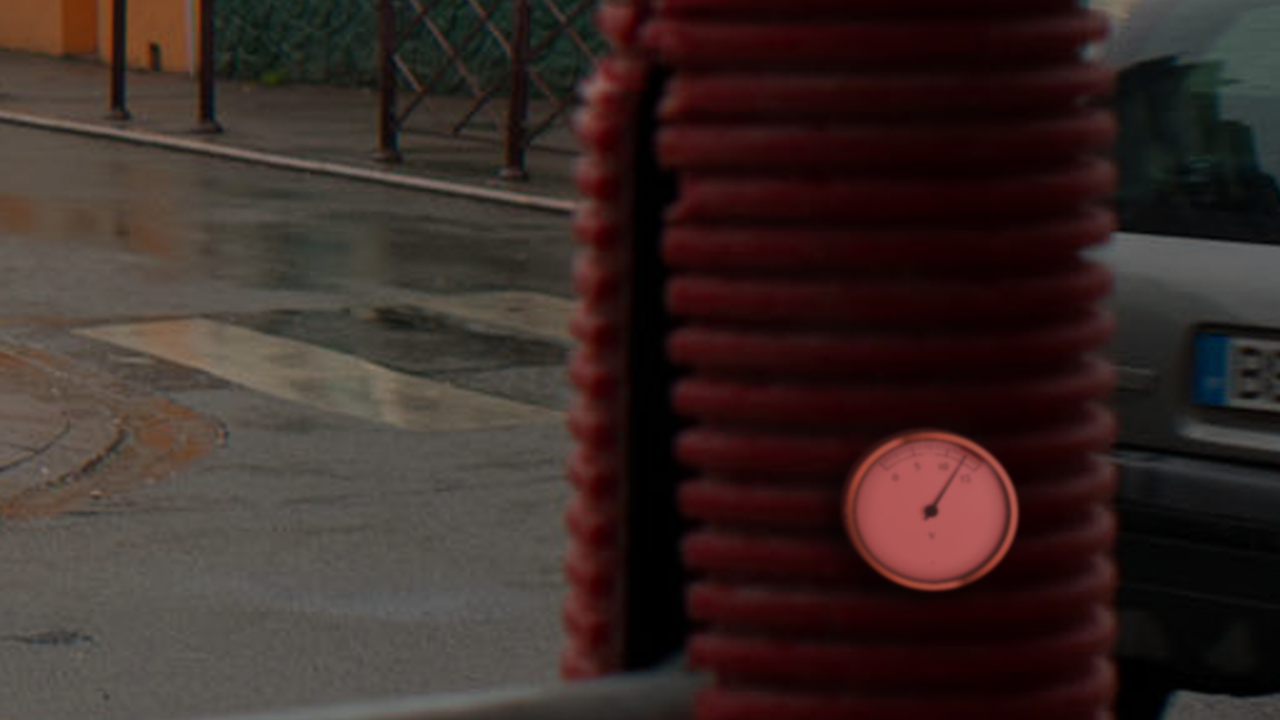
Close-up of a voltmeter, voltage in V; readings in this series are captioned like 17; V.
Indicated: 12.5; V
